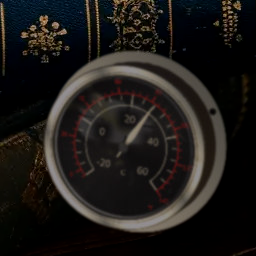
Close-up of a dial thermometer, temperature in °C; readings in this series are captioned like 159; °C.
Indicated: 28; °C
